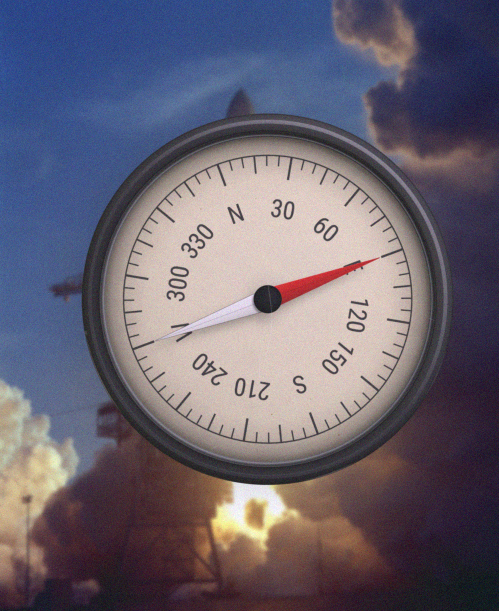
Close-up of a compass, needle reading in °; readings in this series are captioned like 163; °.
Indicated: 90; °
